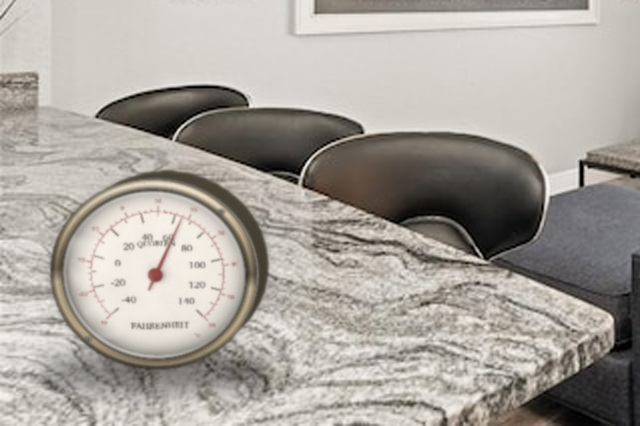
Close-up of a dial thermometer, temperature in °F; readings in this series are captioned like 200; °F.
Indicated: 65; °F
